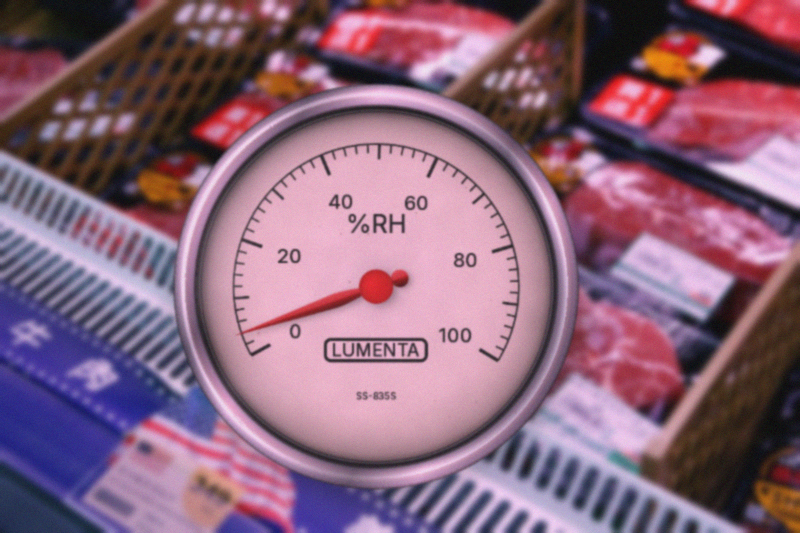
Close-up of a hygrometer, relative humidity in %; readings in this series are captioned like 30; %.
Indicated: 4; %
